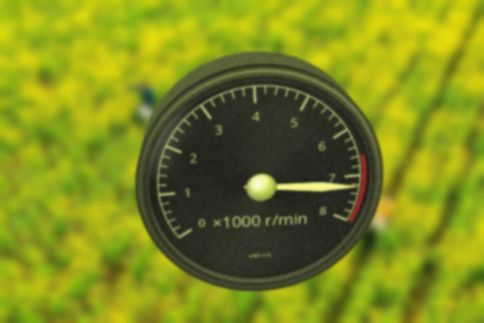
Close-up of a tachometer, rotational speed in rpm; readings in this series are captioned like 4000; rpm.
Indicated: 7200; rpm
